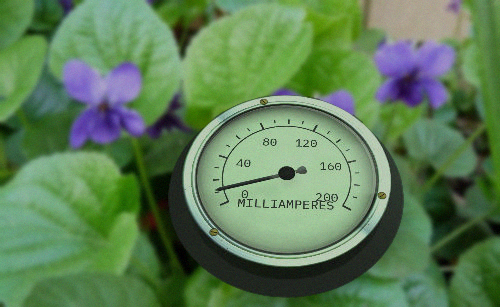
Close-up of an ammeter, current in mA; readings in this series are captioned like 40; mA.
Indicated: 10; mA
